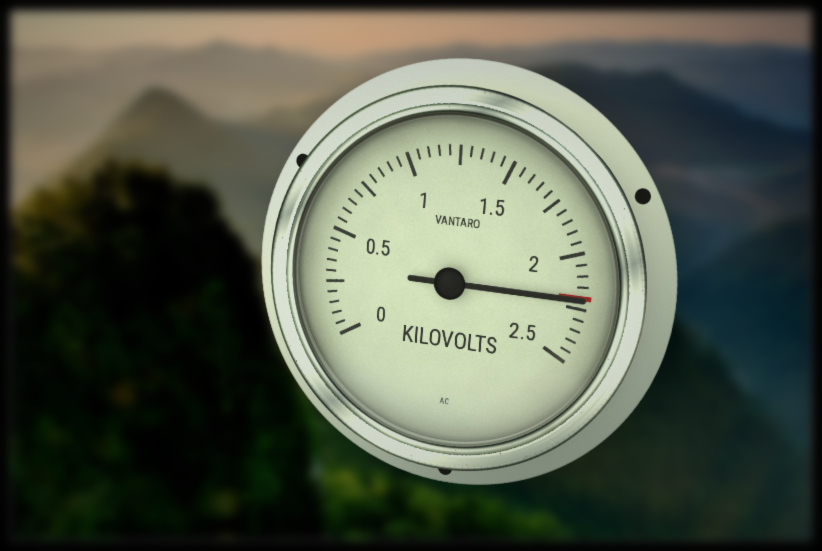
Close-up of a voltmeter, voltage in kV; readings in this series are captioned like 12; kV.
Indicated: 2.2; kV
